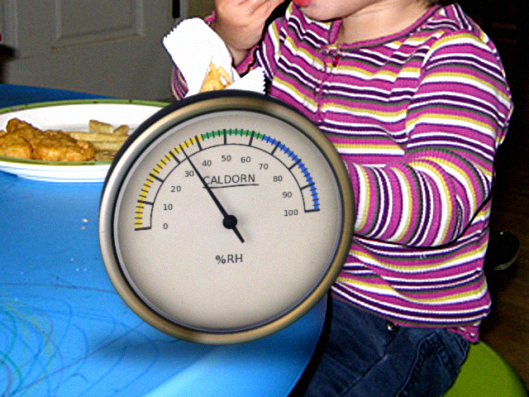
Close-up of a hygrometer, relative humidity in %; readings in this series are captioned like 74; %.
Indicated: 34; %
